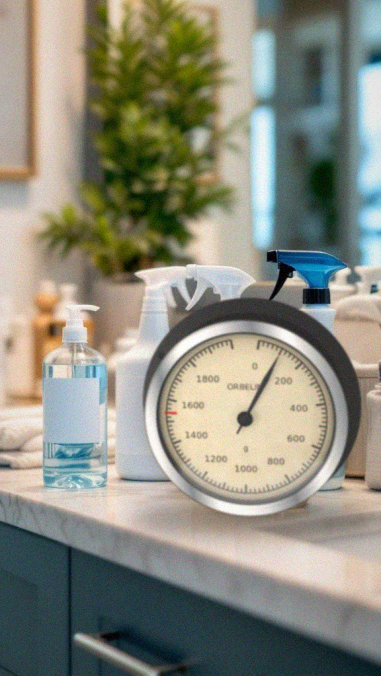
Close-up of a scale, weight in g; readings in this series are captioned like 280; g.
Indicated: 100; g
